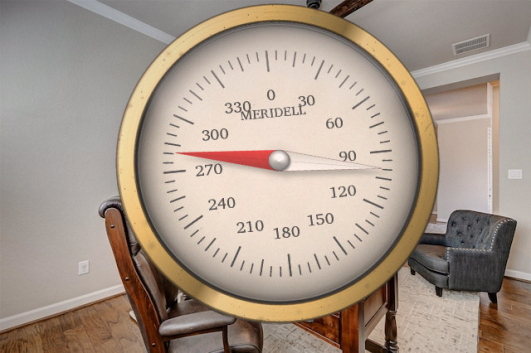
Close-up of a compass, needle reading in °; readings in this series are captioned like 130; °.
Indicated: 280; °
